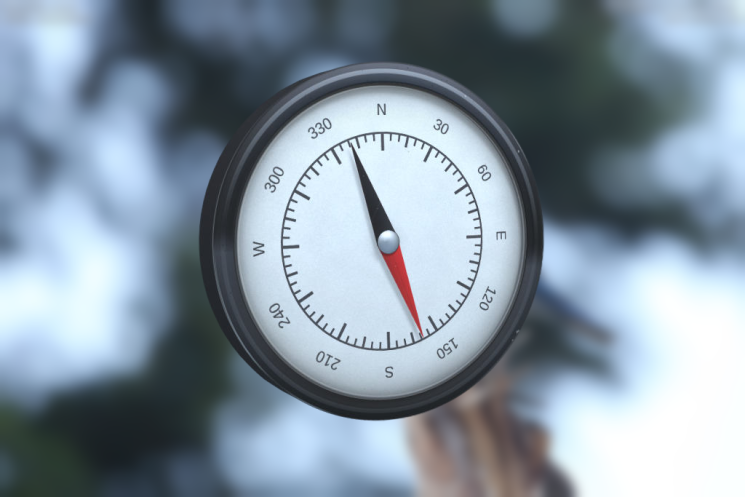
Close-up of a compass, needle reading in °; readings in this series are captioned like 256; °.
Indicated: 160; °
